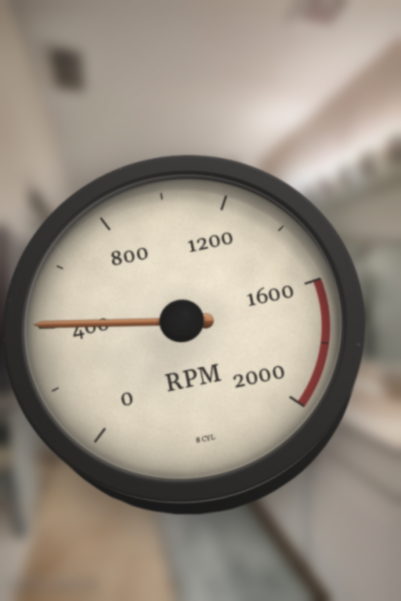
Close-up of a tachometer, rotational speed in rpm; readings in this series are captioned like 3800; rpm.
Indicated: 400; rpm
